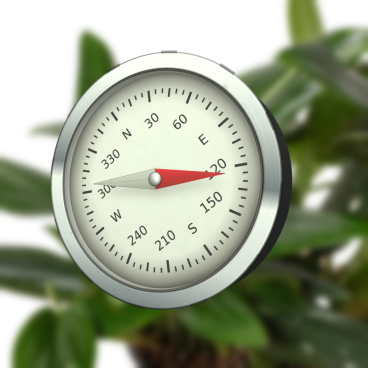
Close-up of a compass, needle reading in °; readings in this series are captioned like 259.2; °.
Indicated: 125; °
